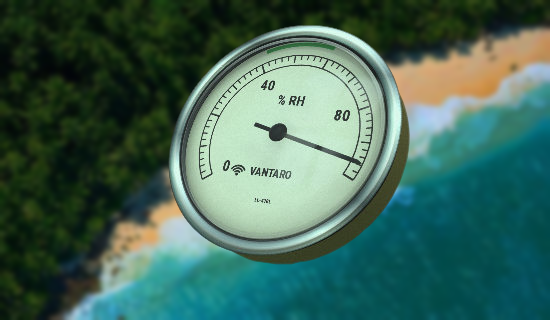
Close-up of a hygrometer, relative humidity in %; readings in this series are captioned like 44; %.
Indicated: 96; %
